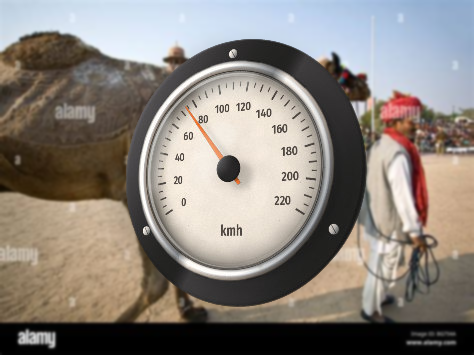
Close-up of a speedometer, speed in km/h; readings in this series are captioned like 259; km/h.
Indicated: 75; km/h
